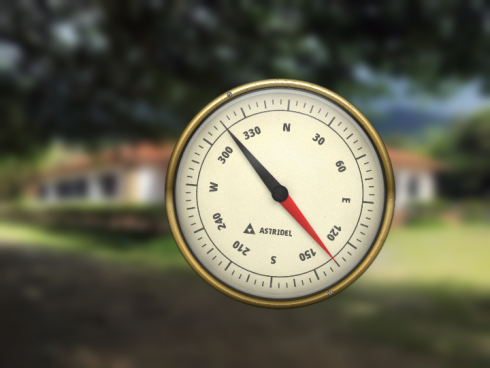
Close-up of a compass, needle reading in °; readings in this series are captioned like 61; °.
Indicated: 135; °
